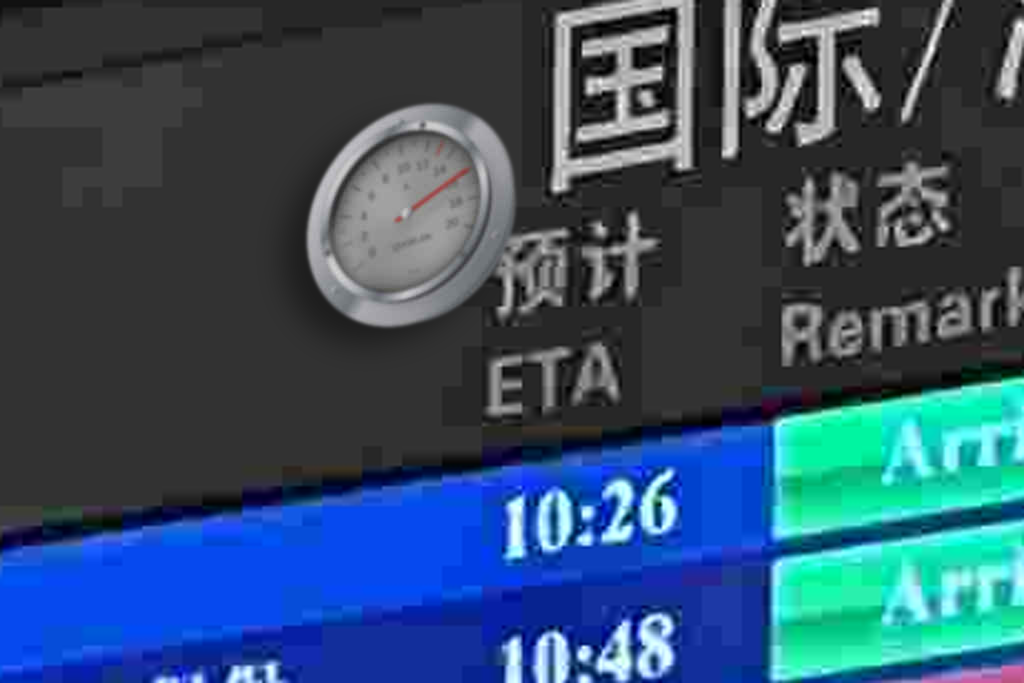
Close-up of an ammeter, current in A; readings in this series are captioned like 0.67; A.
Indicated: 16; A
